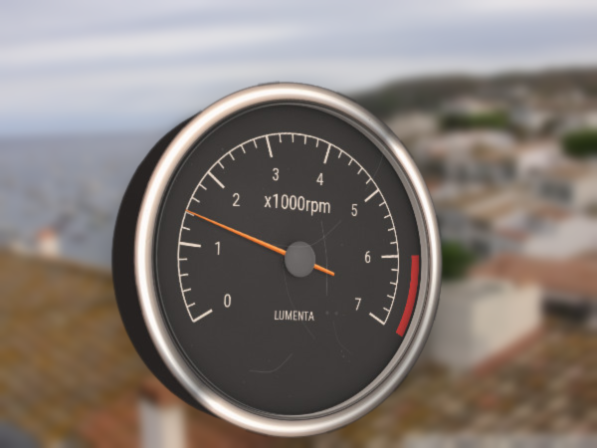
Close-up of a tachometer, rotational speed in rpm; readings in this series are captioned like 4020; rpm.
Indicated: 1400; rpm
